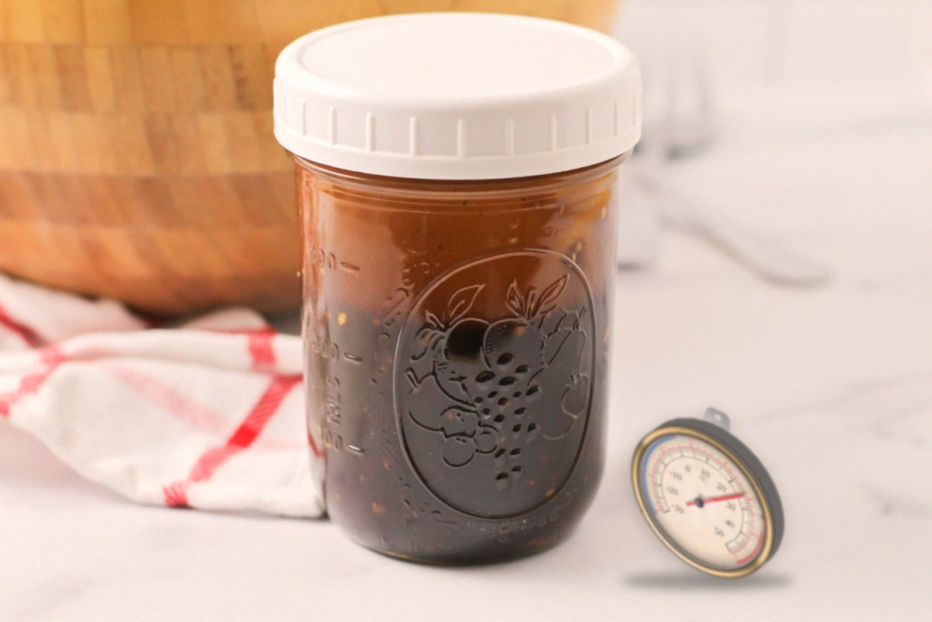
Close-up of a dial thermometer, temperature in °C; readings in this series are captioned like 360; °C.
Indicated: 25; °C
